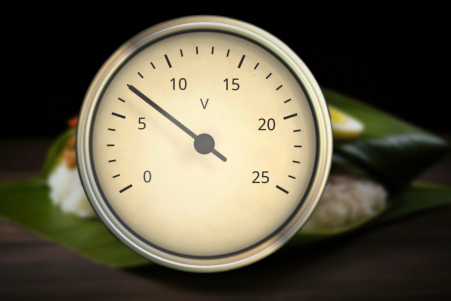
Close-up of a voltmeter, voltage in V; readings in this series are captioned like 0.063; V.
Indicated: 7; V
